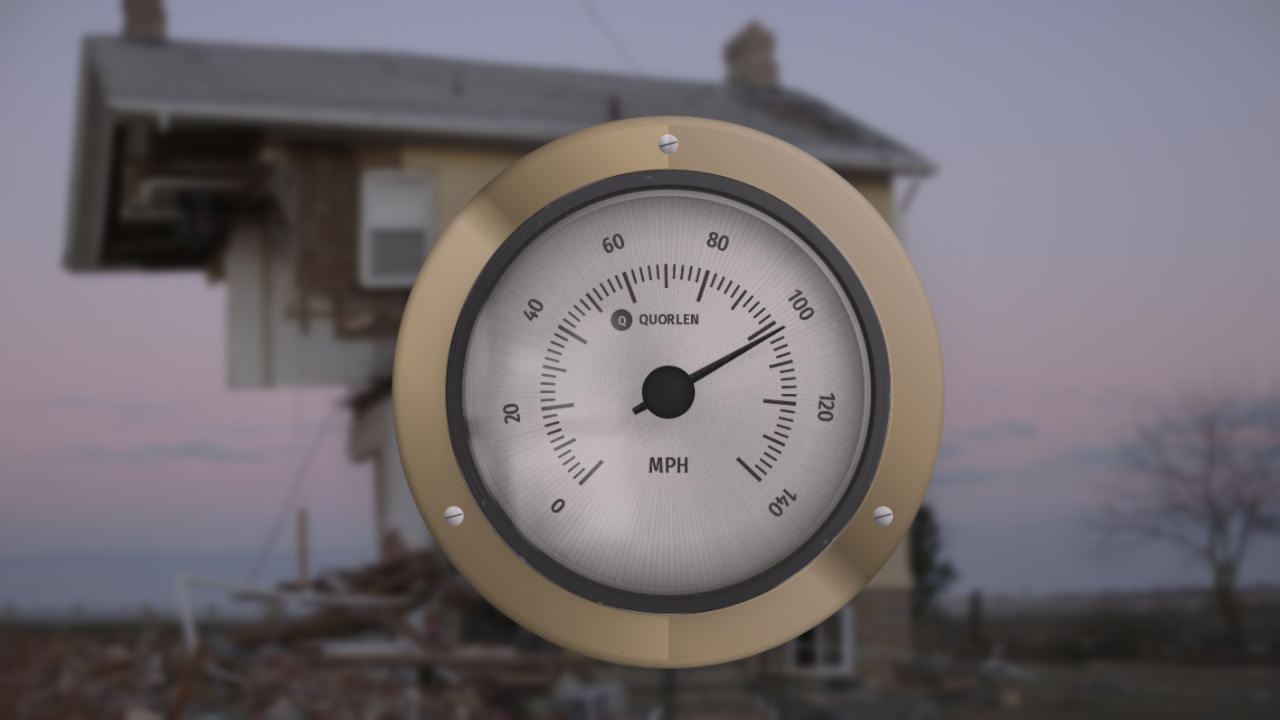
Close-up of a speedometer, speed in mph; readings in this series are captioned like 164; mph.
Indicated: 102; mph
